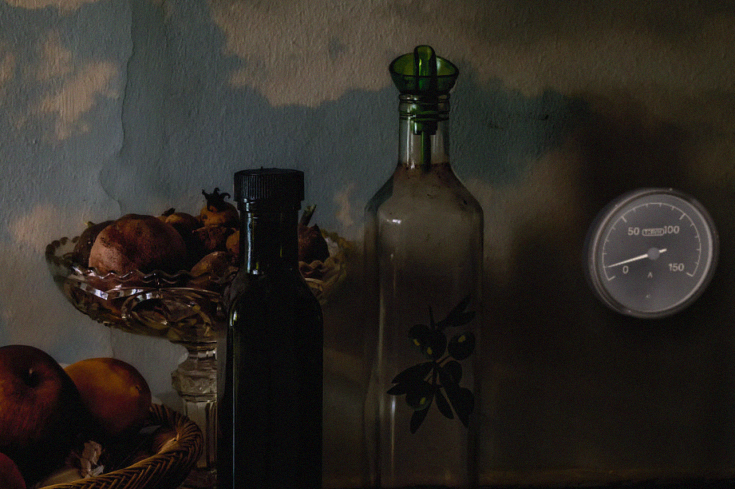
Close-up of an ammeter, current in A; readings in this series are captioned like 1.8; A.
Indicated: 10; A
